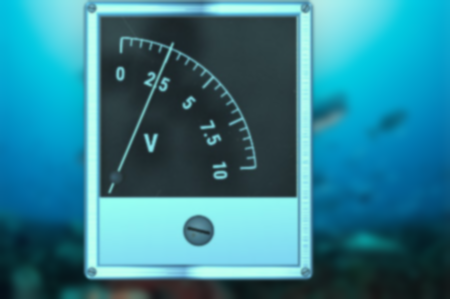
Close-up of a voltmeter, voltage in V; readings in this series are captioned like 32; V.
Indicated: 2.5; V
